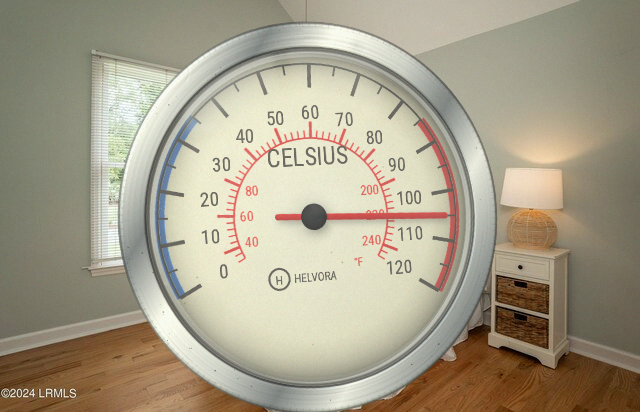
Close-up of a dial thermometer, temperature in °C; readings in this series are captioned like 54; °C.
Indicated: 105; °C
